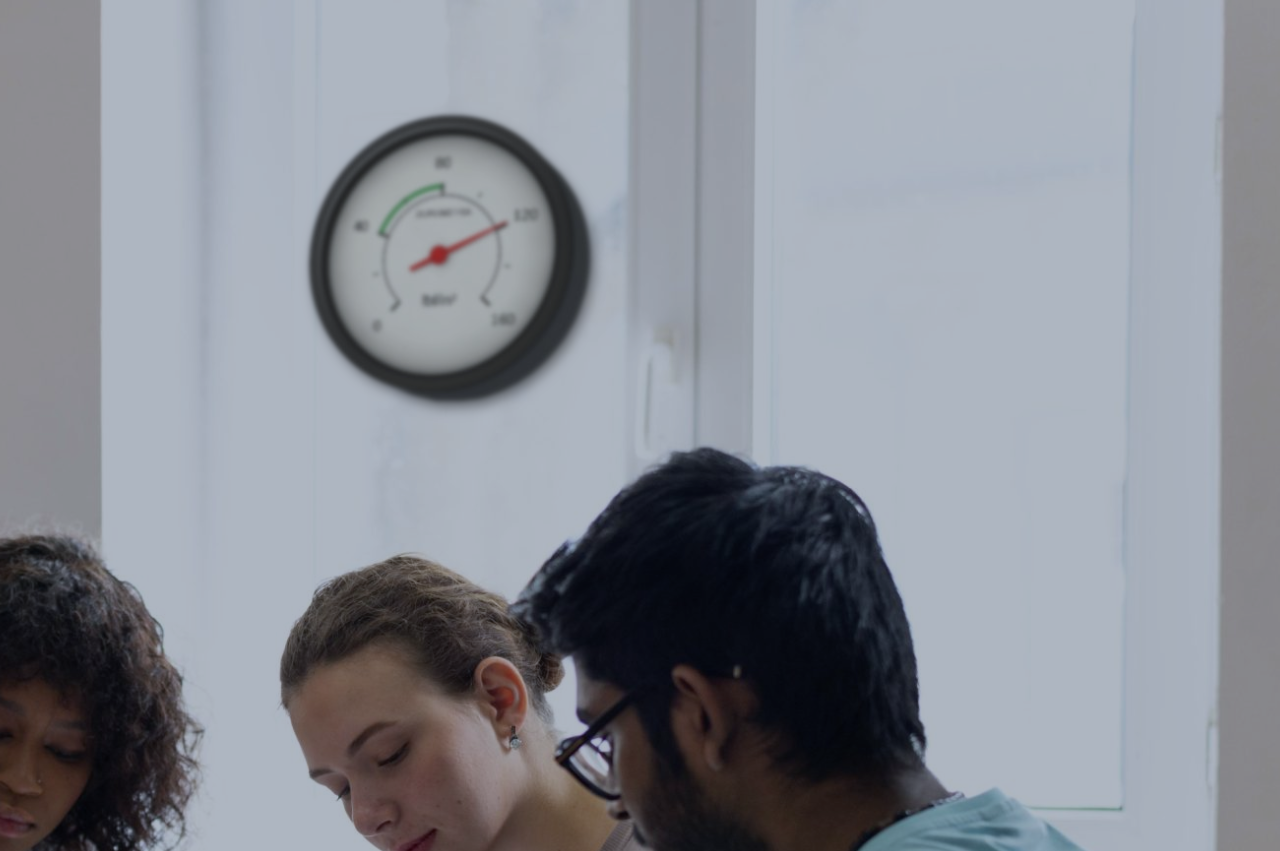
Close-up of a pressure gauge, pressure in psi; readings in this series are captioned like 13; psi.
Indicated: 120; psi
